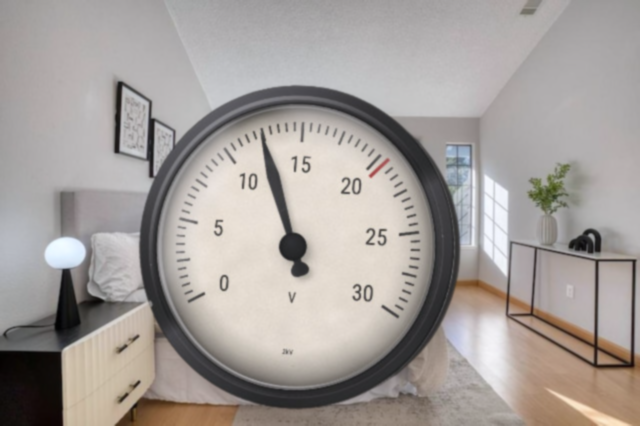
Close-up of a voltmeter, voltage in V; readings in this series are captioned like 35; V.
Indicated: 12.5; V
